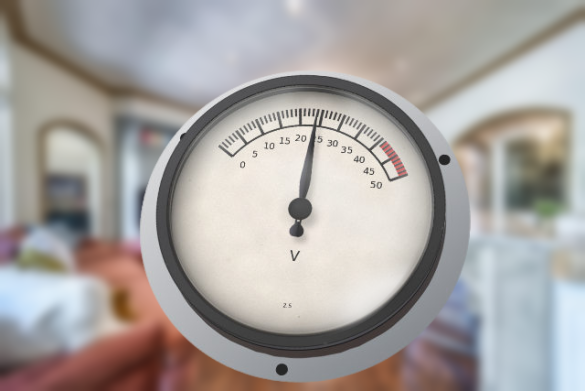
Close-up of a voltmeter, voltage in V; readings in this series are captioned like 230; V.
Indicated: 24; V
